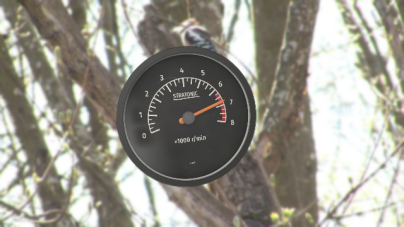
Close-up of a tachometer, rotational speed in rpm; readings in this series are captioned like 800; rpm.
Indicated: 6750; rpm
